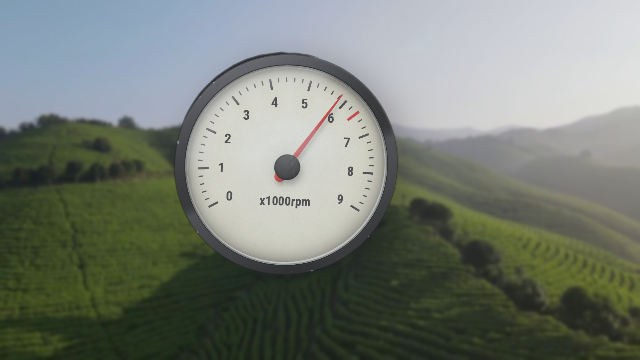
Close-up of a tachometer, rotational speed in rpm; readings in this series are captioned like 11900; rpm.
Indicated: 5800; rpm
